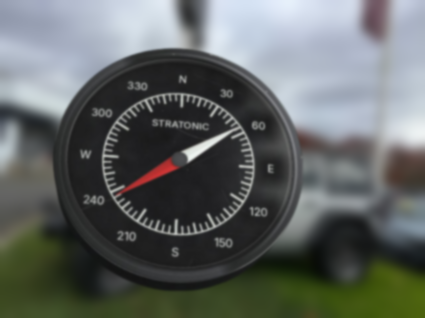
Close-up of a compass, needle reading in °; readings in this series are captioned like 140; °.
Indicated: 235; °
